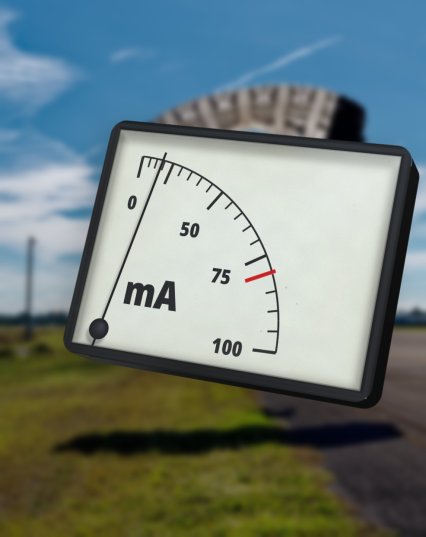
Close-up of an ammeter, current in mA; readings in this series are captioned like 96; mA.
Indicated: 20; mA
